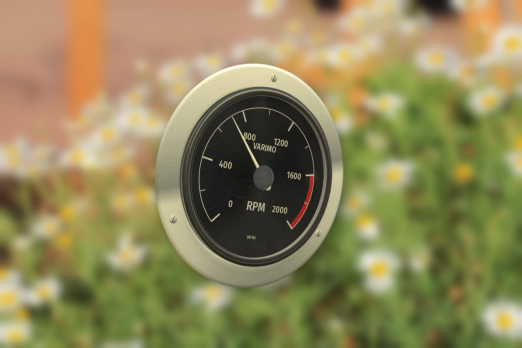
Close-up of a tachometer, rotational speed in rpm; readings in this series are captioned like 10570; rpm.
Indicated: 700; rpm
